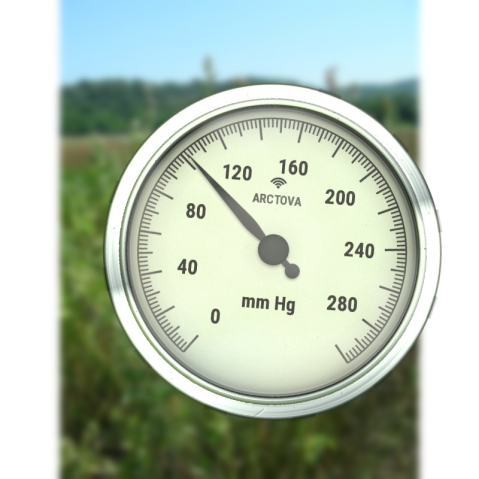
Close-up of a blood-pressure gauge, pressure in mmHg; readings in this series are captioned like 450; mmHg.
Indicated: 102; mmHg
